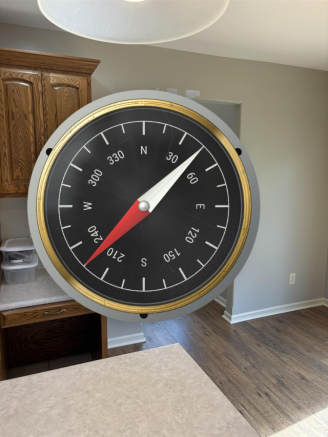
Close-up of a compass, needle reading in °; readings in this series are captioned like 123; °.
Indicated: 225; °
